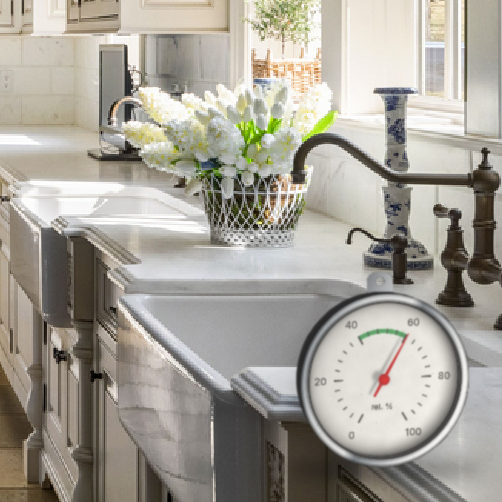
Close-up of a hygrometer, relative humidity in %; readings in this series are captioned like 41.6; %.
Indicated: 60; %
